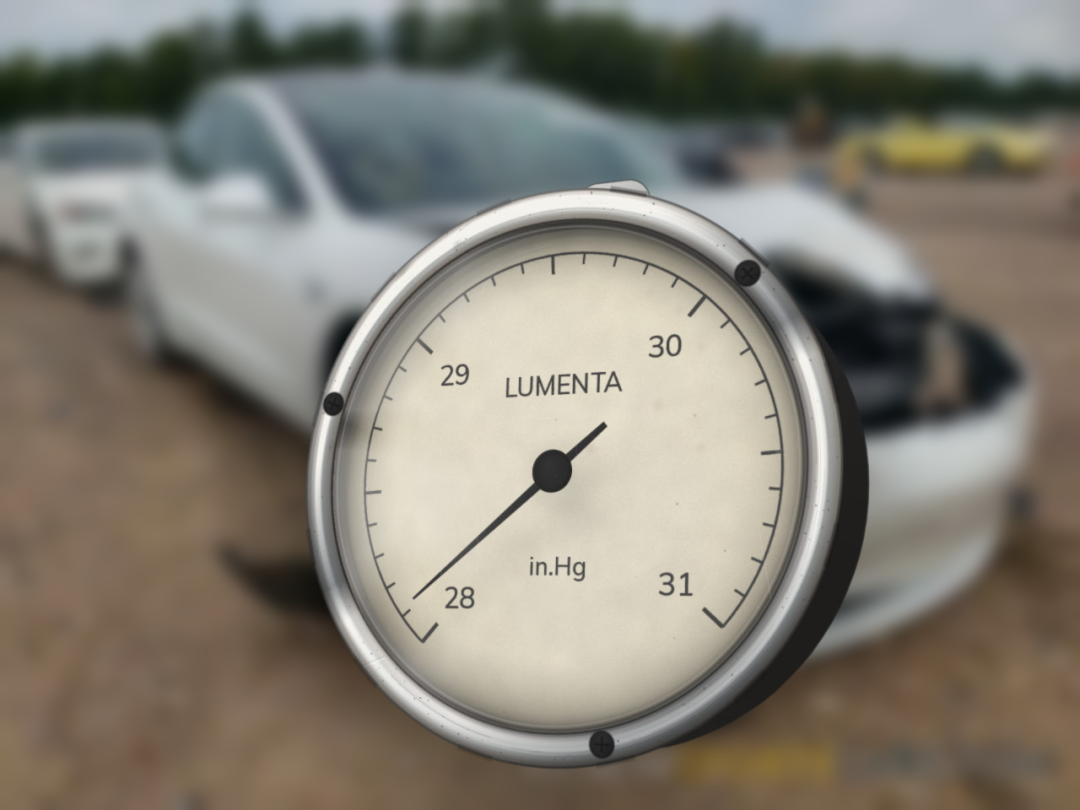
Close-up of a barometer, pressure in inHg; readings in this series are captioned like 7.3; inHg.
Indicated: 28.1; inHg
